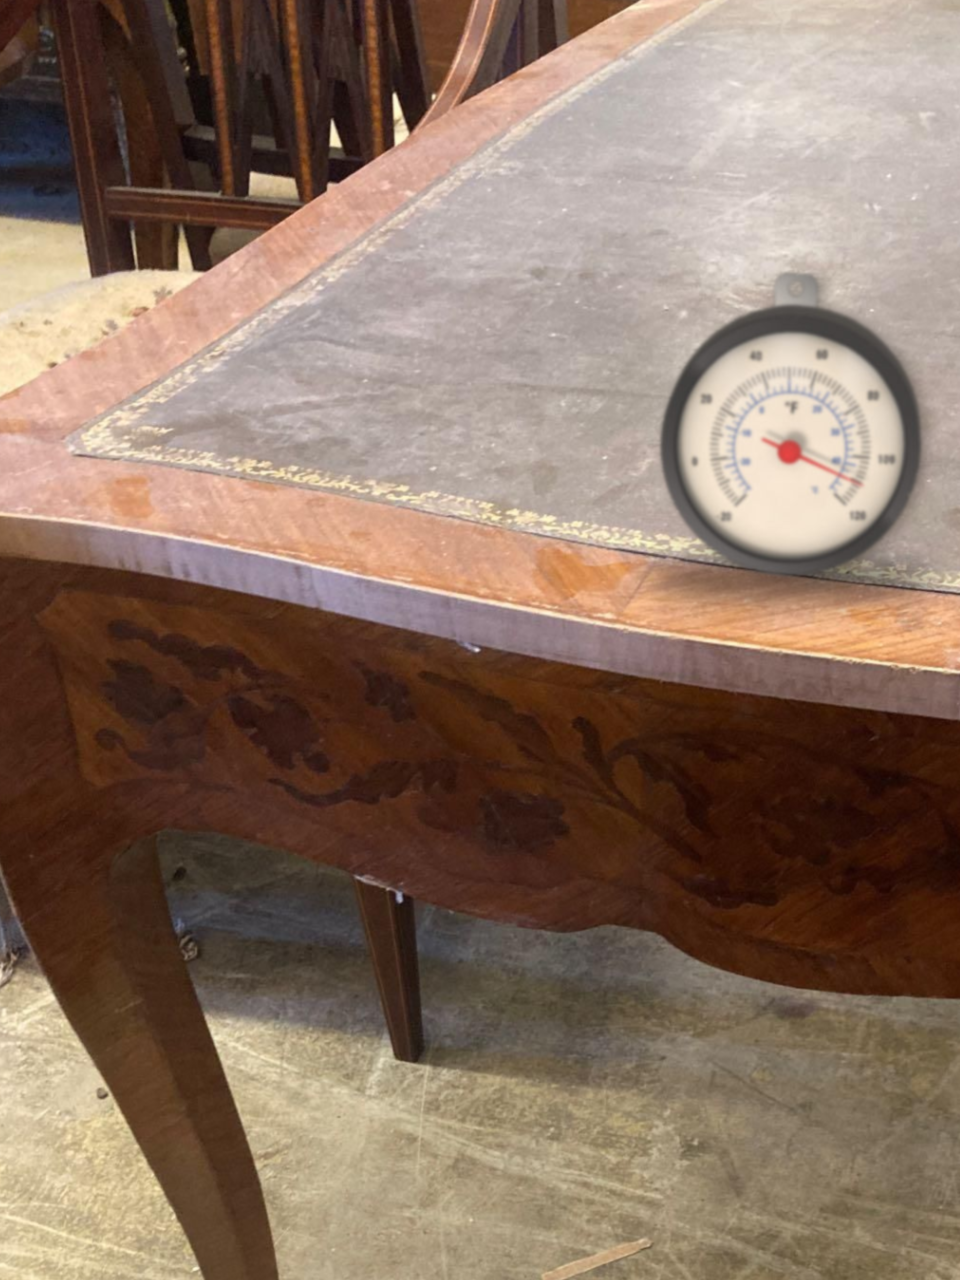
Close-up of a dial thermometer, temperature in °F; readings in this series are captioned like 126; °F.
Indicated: 110; °F
